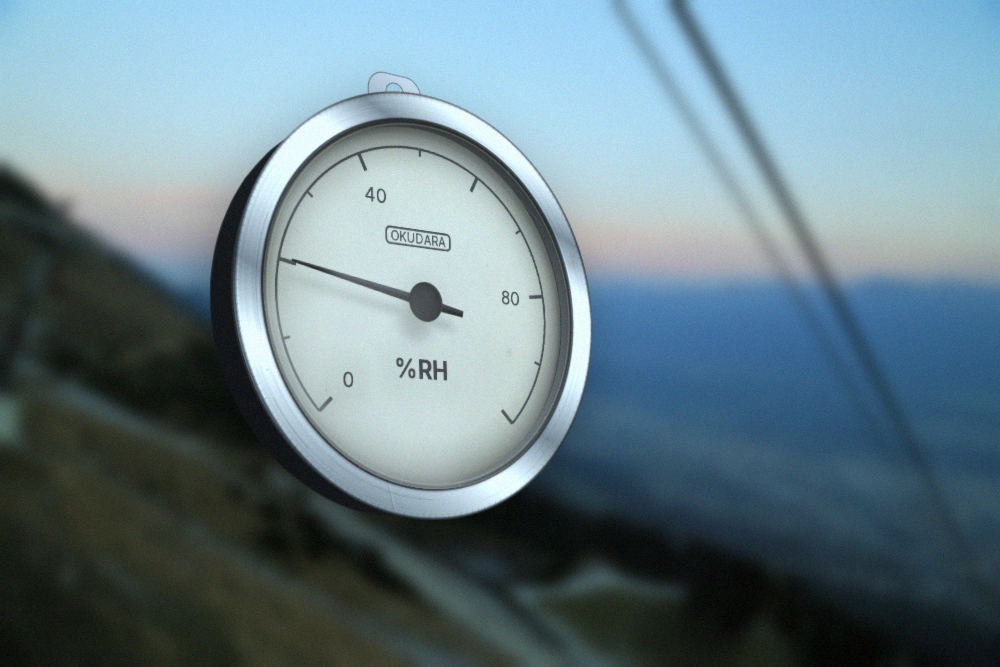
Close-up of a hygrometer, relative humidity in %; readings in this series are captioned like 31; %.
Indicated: 20; %
